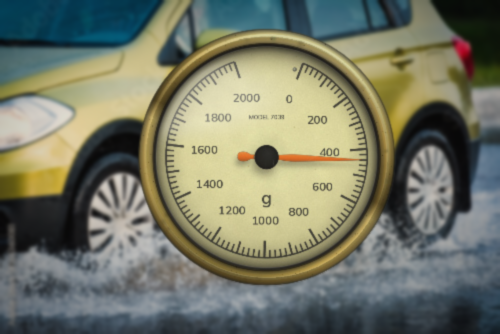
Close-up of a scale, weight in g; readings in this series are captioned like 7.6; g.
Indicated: 440; g
